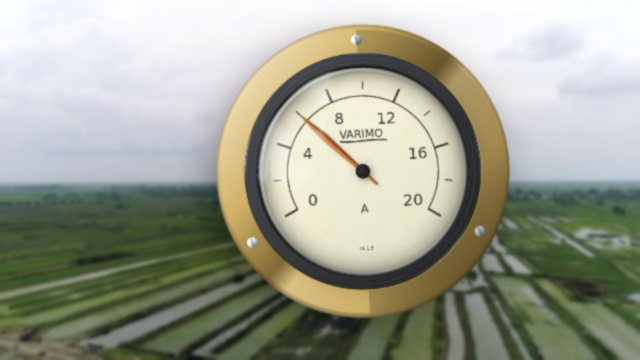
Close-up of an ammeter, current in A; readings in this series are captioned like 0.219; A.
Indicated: 6; A
